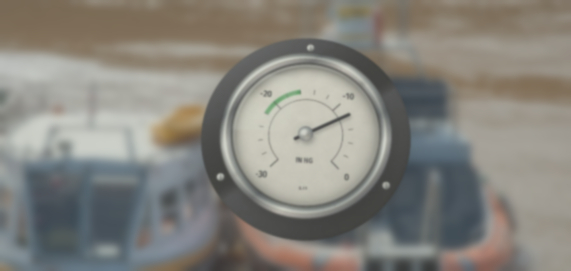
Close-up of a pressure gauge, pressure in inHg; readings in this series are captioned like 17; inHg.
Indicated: -8; inHg
